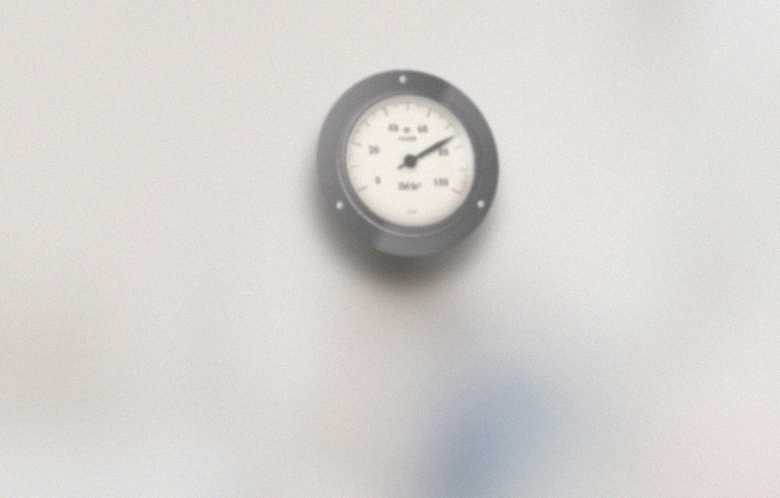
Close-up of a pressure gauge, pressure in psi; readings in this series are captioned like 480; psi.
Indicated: 75; psi
